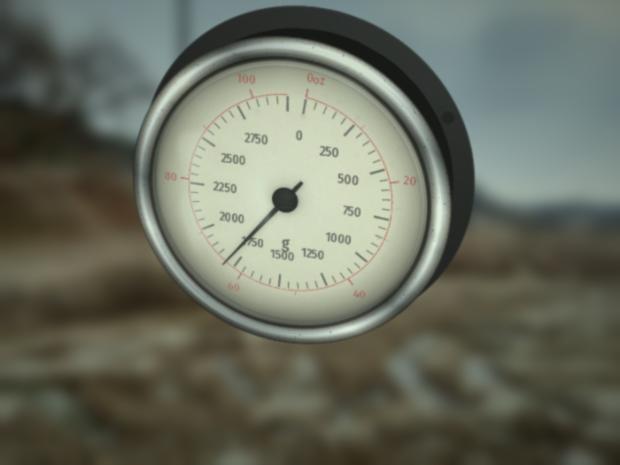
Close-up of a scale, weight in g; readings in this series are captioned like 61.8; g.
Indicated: 1800; g
